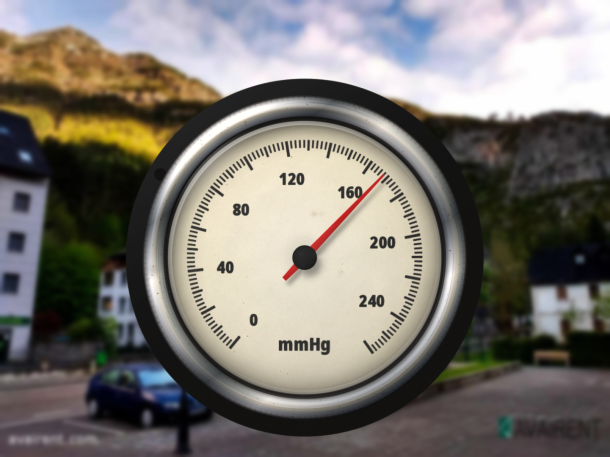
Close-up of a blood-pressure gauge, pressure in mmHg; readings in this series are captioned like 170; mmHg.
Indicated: 168; mmHg
